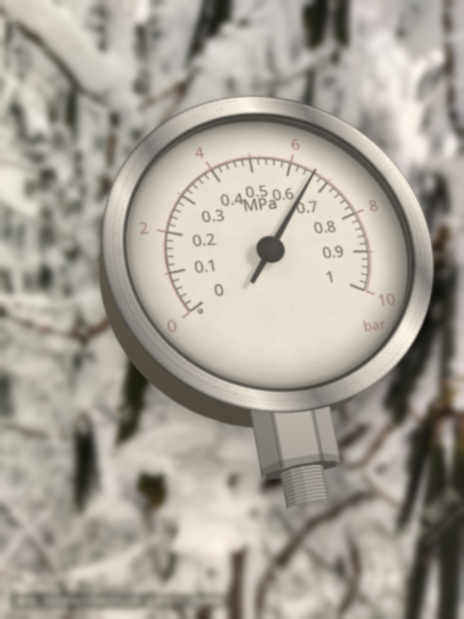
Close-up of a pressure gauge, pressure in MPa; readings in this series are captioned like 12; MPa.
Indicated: 0.66; MPa
